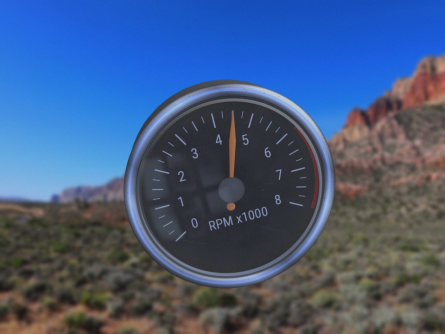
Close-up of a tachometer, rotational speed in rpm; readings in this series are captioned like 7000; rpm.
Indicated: 4500; rpm
